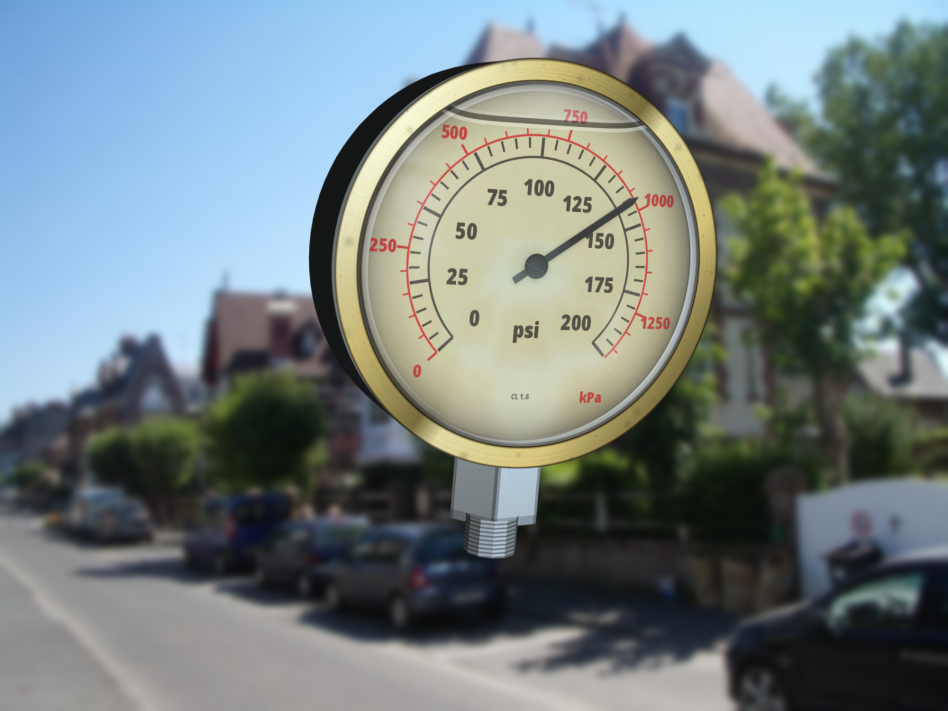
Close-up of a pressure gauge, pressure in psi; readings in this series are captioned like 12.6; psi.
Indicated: 140; psi
